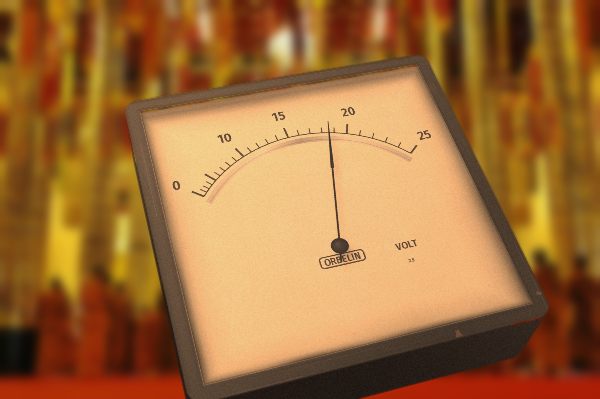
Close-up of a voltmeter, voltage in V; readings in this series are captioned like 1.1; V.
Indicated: 18.5; V
